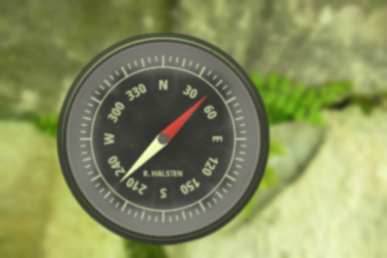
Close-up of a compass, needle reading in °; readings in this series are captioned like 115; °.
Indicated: 45; °
